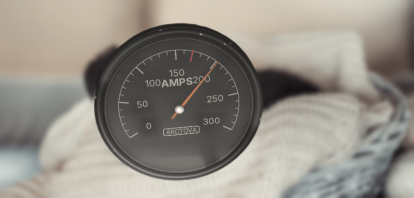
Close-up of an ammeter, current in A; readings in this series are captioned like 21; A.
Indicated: 200; A
